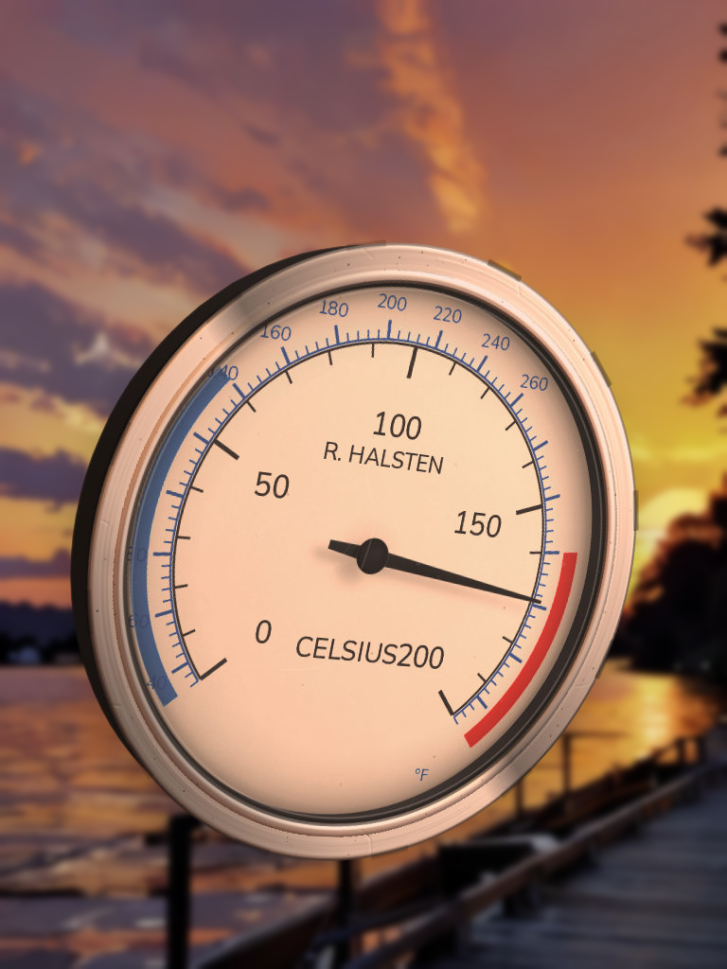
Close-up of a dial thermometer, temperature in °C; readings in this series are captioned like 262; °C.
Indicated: 170; °C
